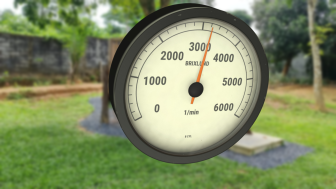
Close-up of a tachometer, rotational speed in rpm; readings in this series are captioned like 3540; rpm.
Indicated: 3200; rpm
